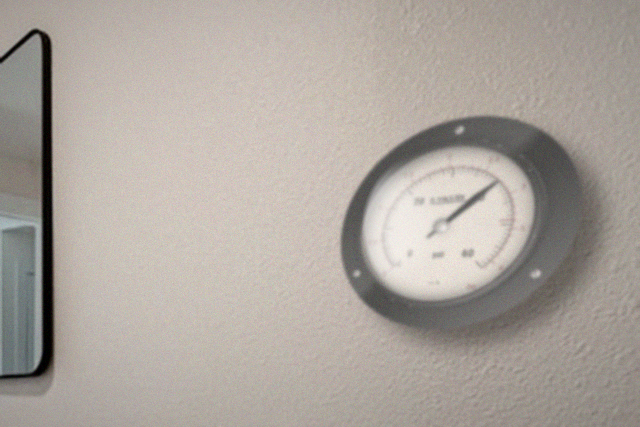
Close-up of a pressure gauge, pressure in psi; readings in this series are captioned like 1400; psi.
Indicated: 40; psi
